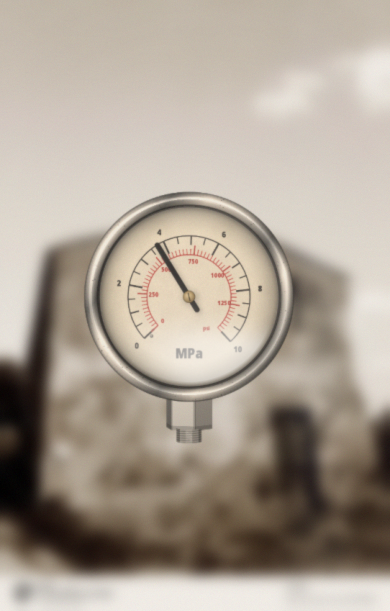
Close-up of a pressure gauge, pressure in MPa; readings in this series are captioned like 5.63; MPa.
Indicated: 3.75; MPa
